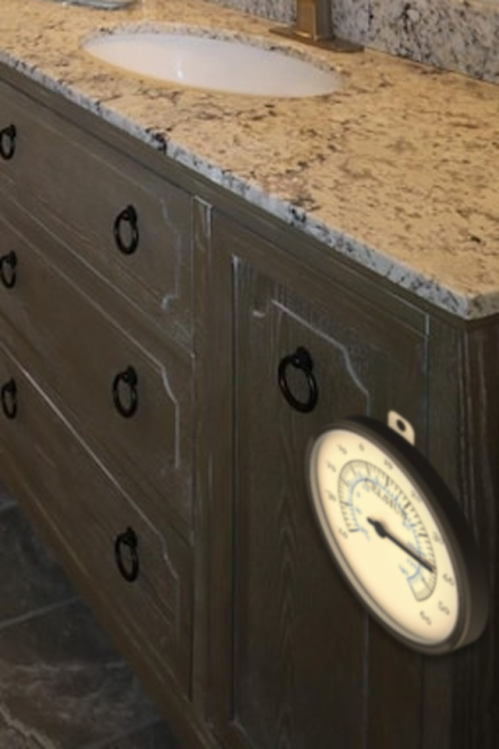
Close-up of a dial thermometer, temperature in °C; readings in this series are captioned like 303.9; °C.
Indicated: 40; °C
